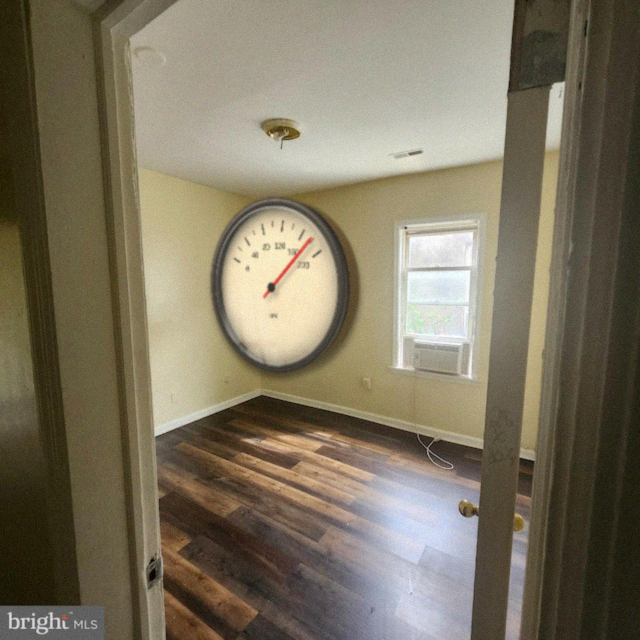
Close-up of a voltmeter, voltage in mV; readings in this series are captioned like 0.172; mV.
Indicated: 180; mV
